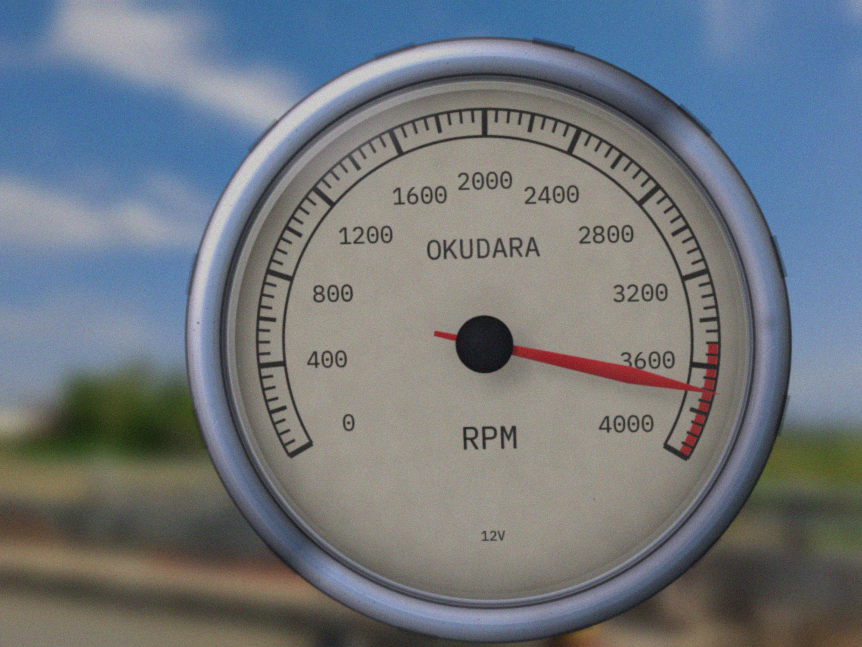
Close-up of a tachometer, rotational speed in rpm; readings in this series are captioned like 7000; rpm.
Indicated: 3700; rpm
